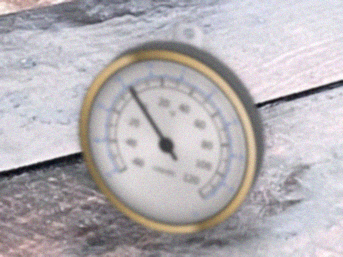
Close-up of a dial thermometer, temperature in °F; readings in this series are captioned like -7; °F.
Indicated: 0; °F
